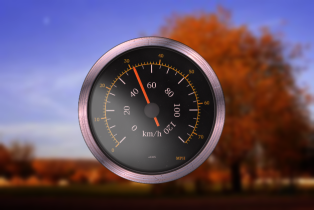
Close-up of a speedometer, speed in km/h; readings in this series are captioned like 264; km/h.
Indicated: 50; km/h
